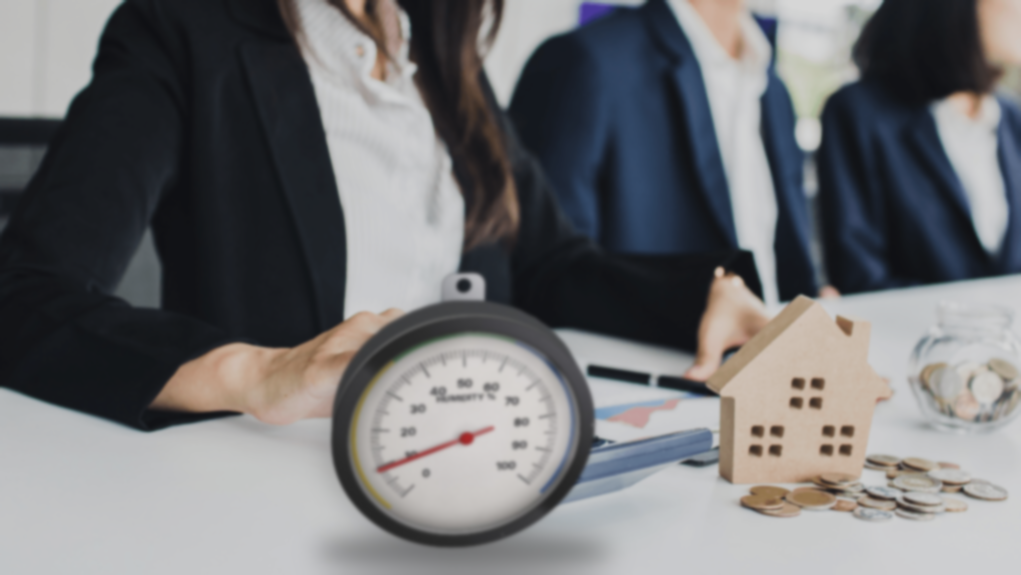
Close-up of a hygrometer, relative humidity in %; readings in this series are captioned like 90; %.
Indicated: 10; %
